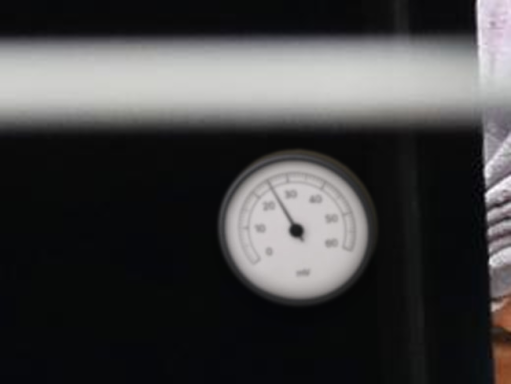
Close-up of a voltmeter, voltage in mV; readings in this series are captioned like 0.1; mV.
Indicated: 25; mV
